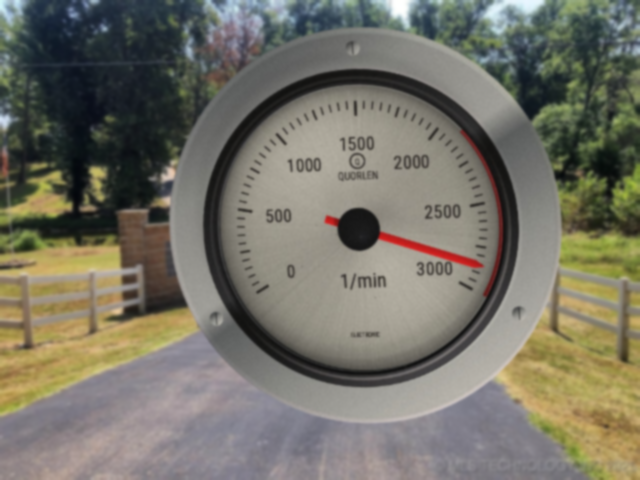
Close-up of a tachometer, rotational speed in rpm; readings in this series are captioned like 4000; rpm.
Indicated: 2850; rpm
